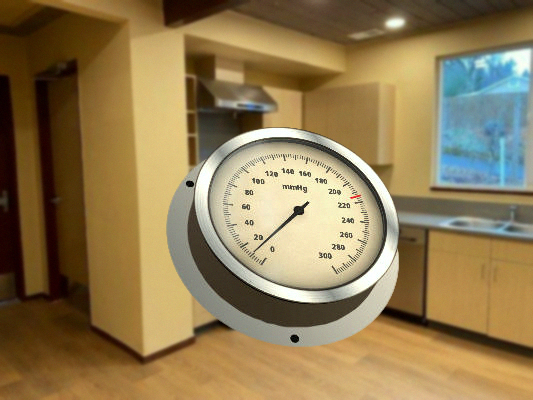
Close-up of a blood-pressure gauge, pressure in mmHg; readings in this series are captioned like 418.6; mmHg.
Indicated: 10; mmHg
